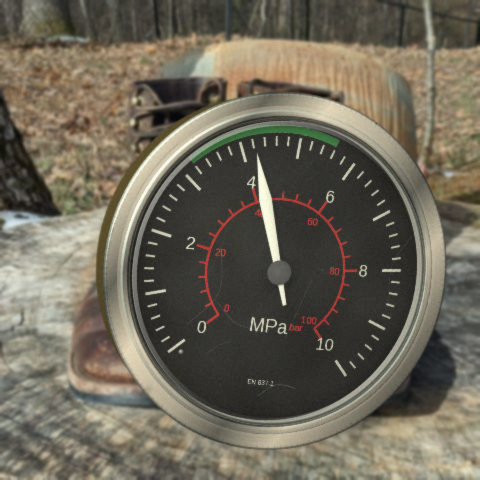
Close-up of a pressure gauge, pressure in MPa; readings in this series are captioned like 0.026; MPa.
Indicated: 4.2; MPa
